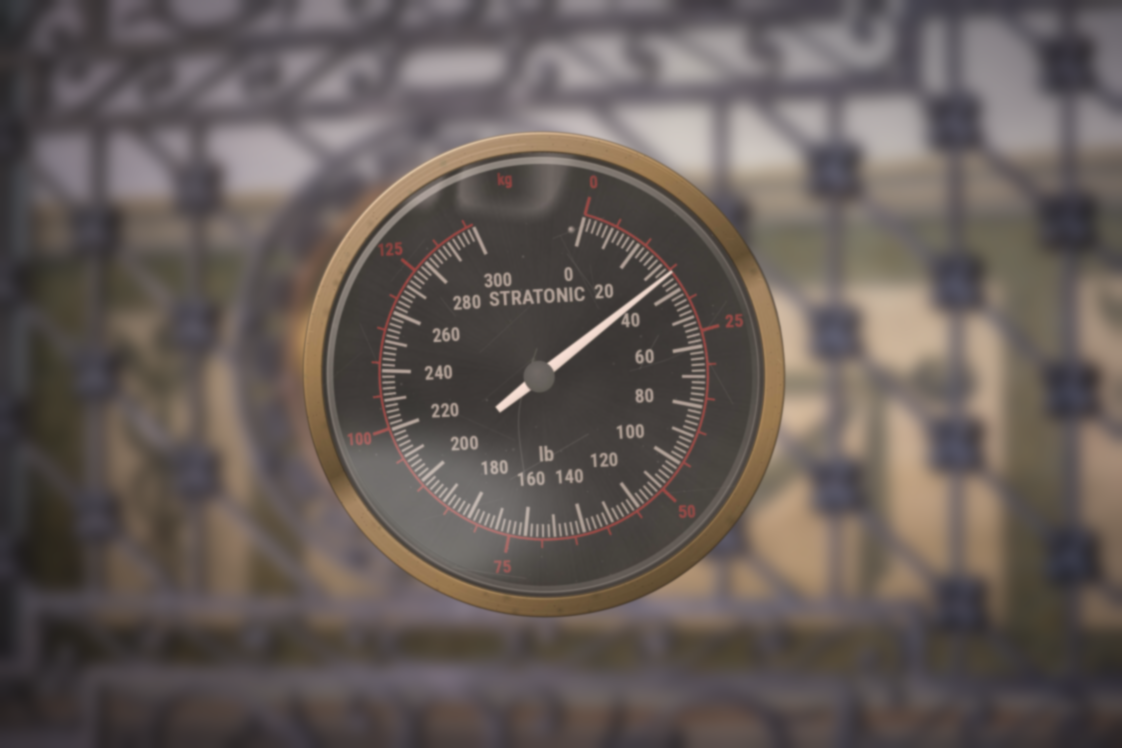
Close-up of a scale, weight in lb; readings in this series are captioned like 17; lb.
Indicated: 34; lb
